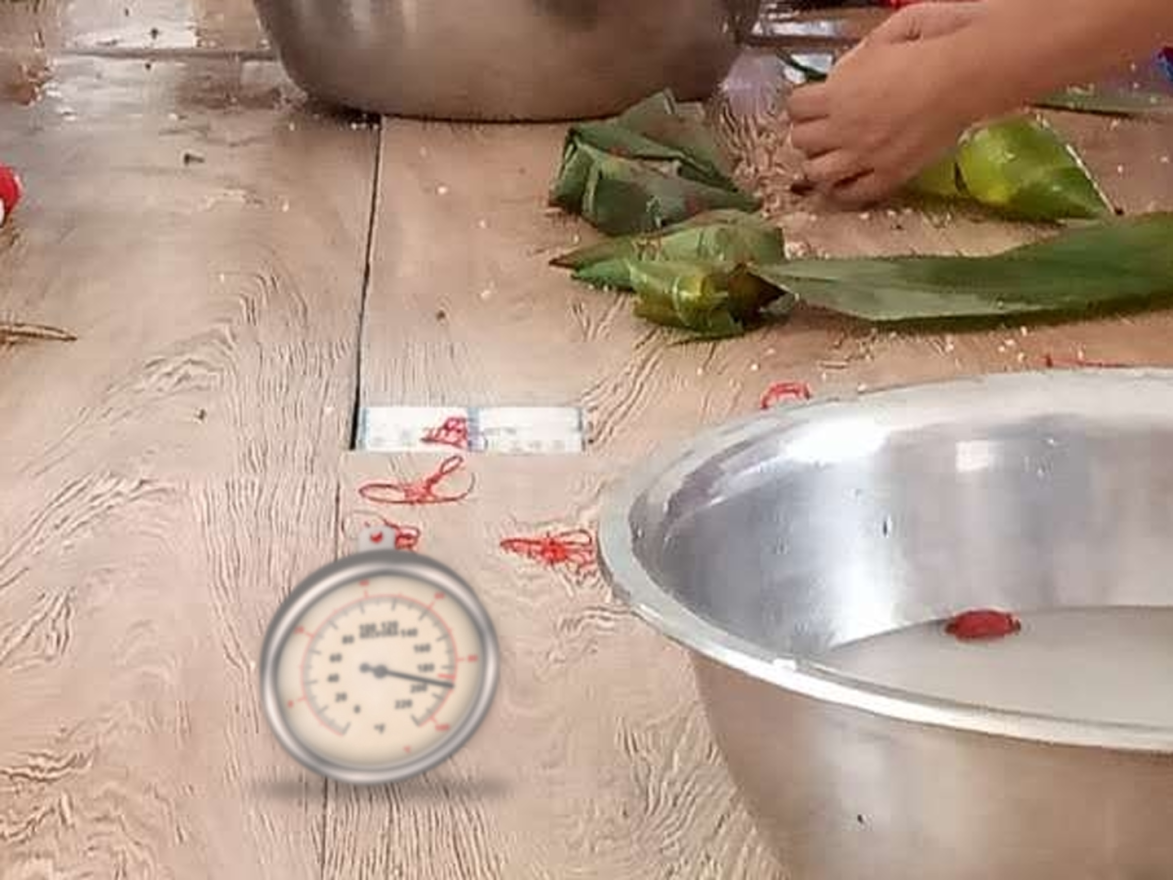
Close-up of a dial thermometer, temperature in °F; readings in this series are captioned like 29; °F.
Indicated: 190; °F
